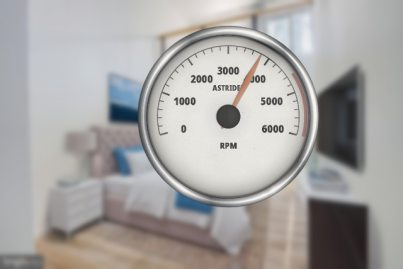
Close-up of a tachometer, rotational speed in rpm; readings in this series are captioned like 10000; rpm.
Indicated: 3800; rpm
